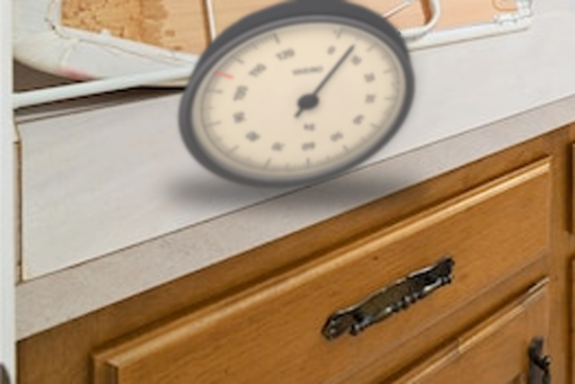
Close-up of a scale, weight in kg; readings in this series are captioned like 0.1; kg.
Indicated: 5; kg
